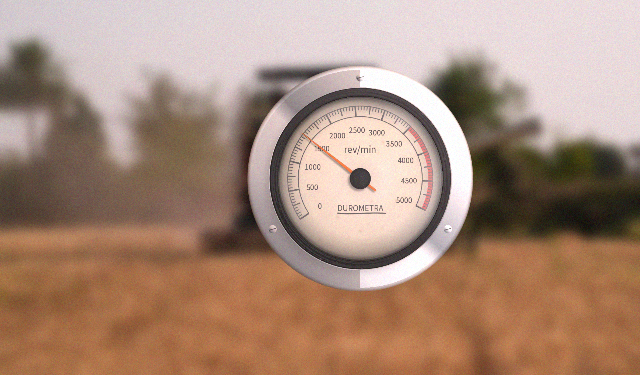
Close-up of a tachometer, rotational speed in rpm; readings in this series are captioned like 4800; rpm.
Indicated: 1500; rpm
